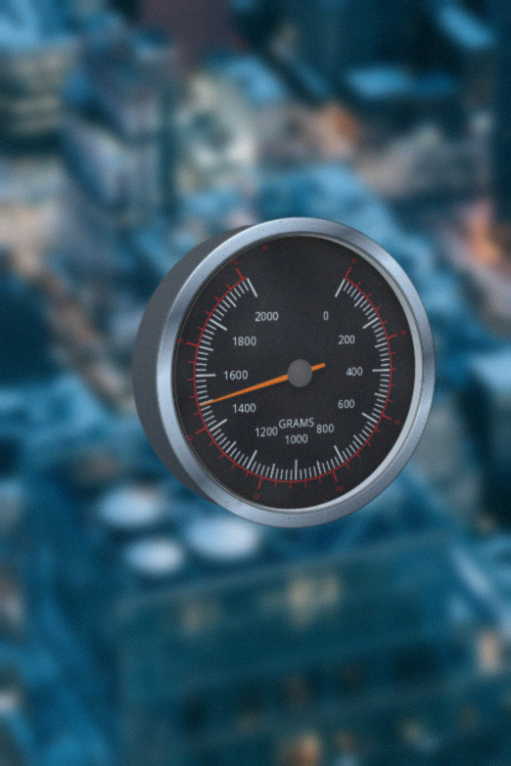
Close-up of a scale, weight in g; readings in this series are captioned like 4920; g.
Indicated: 1500; g
